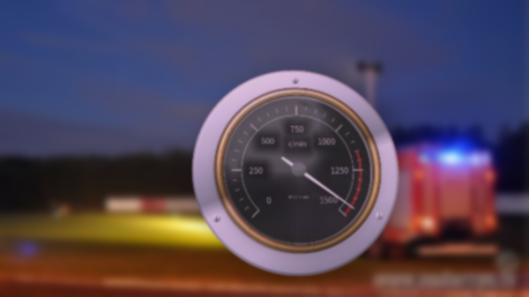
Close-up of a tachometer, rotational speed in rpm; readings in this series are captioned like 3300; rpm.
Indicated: 1450; rpm
